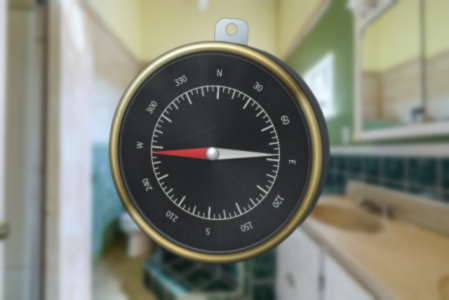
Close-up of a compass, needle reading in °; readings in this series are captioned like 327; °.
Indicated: 265; °
